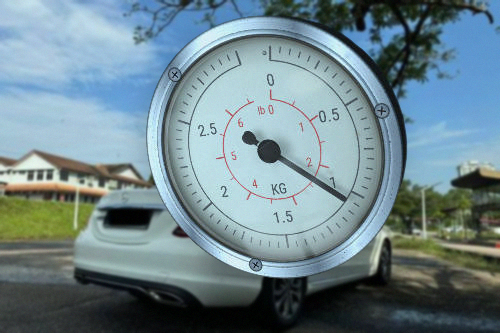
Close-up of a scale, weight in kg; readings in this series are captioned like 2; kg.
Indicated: 1.05; kg
